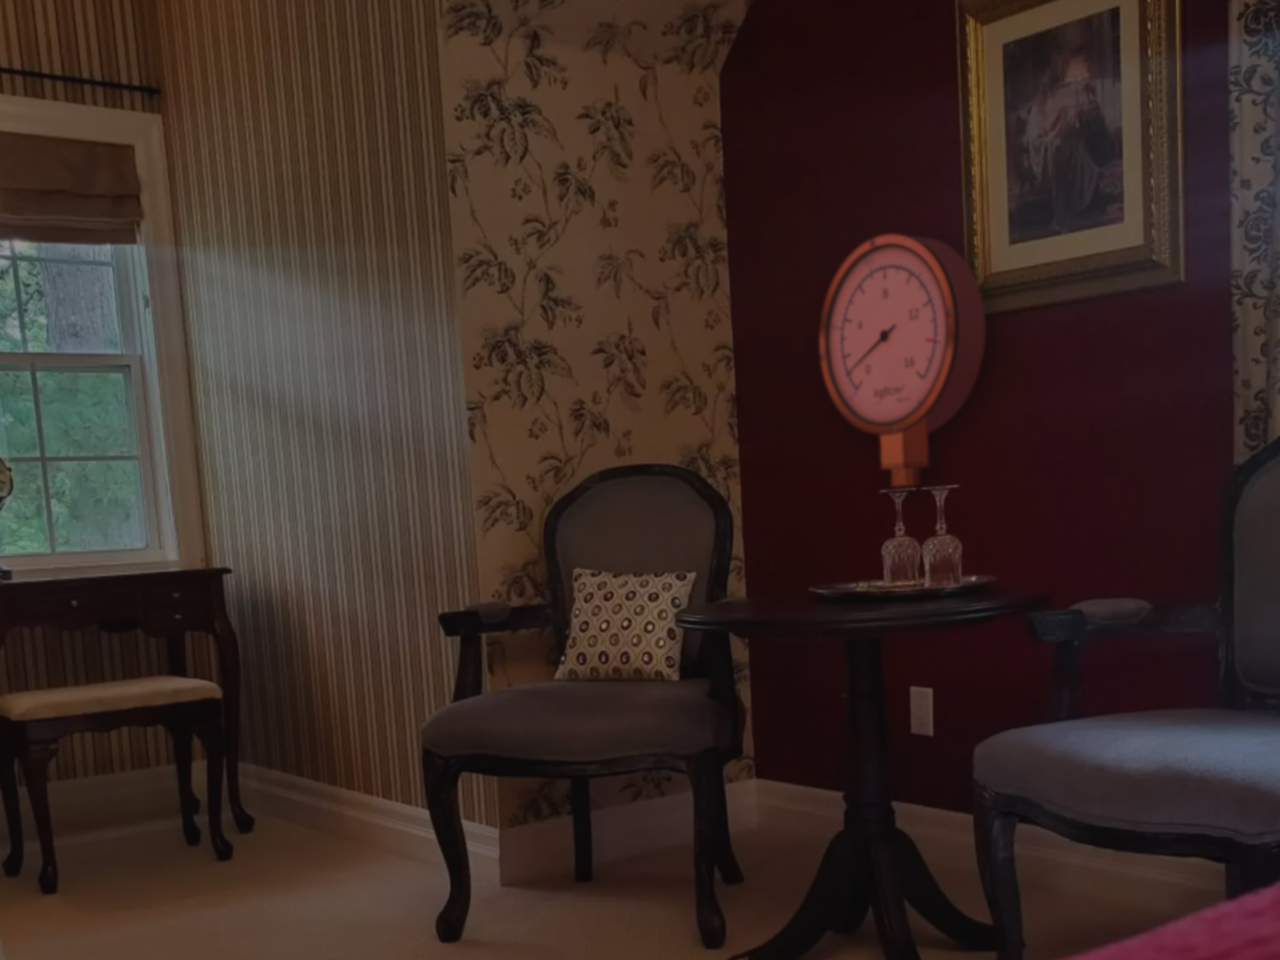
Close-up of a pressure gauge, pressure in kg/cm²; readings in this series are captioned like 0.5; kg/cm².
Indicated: 1; kg/cm²
